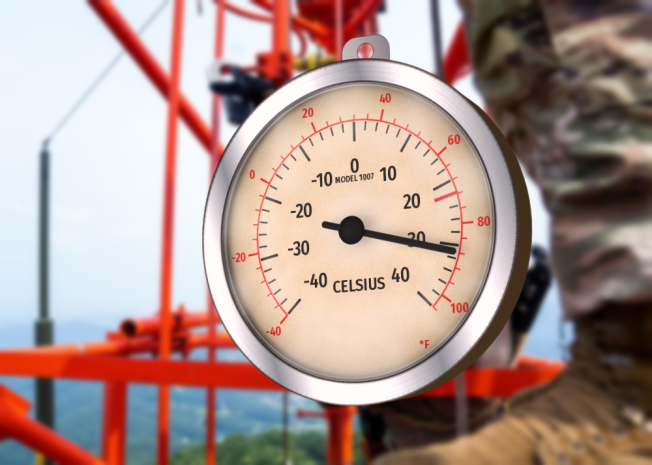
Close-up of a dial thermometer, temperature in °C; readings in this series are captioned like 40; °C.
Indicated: 31; °C
